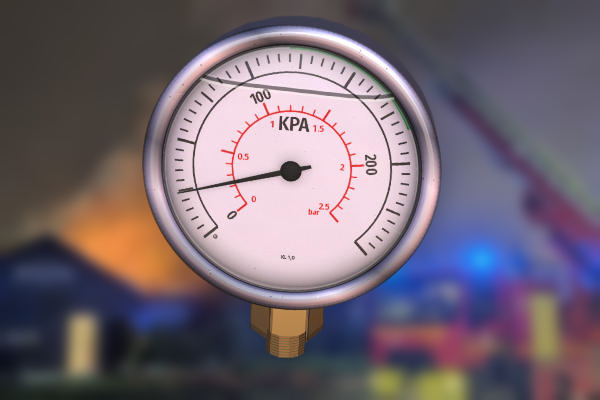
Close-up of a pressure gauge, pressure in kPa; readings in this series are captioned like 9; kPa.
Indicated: 25; kPa
